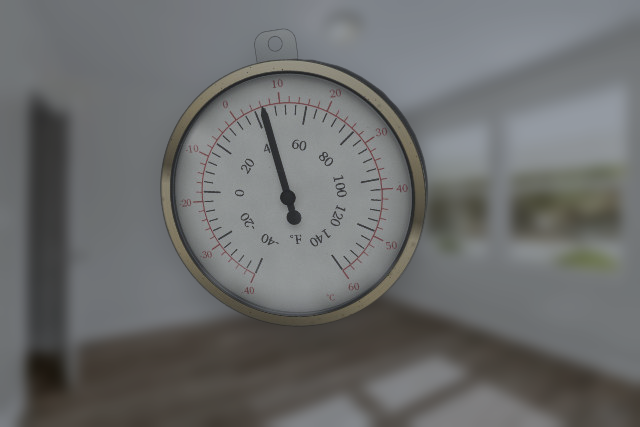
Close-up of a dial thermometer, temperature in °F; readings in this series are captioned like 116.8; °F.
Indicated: 44; °F
